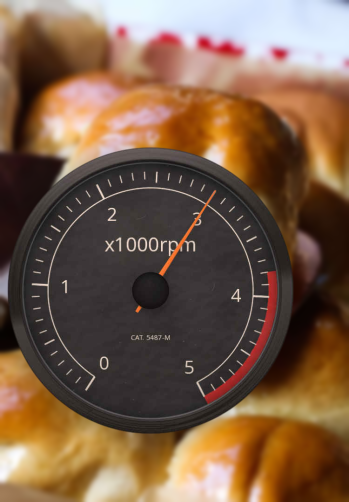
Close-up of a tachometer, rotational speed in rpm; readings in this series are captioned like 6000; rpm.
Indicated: 3000; rpm
